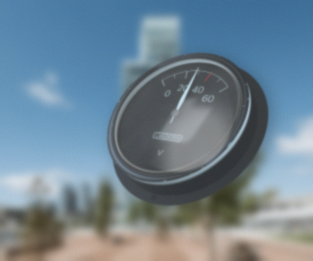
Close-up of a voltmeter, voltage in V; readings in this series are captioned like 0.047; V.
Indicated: 30; V
